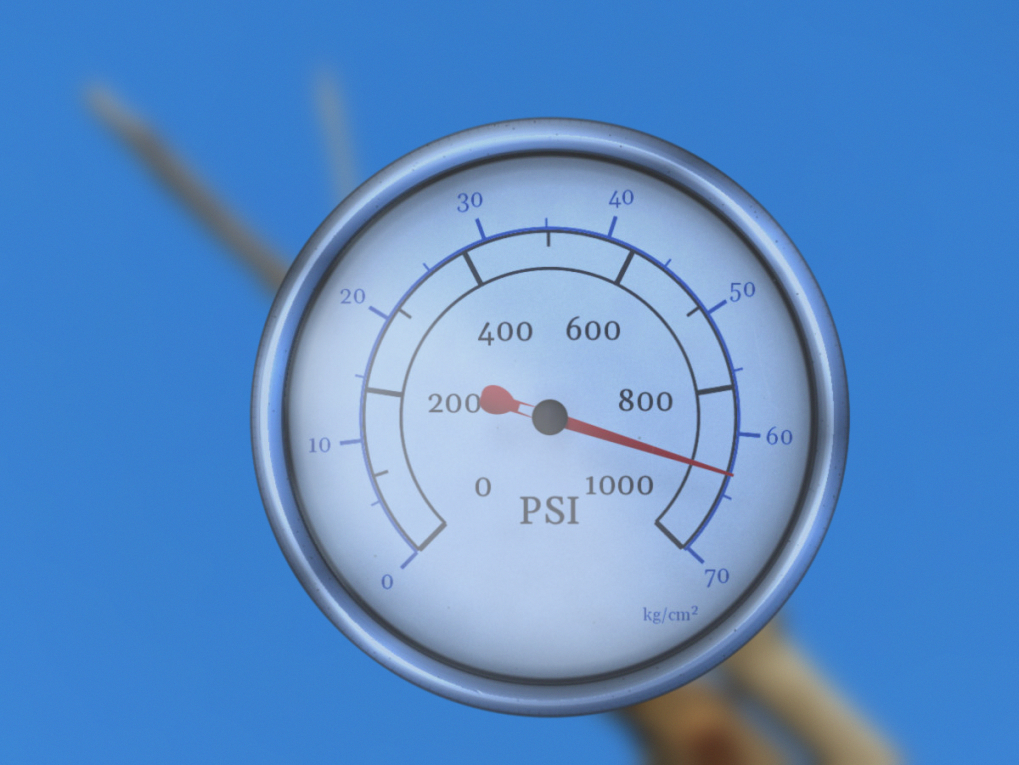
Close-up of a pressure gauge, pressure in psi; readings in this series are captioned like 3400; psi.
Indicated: 900; psi
